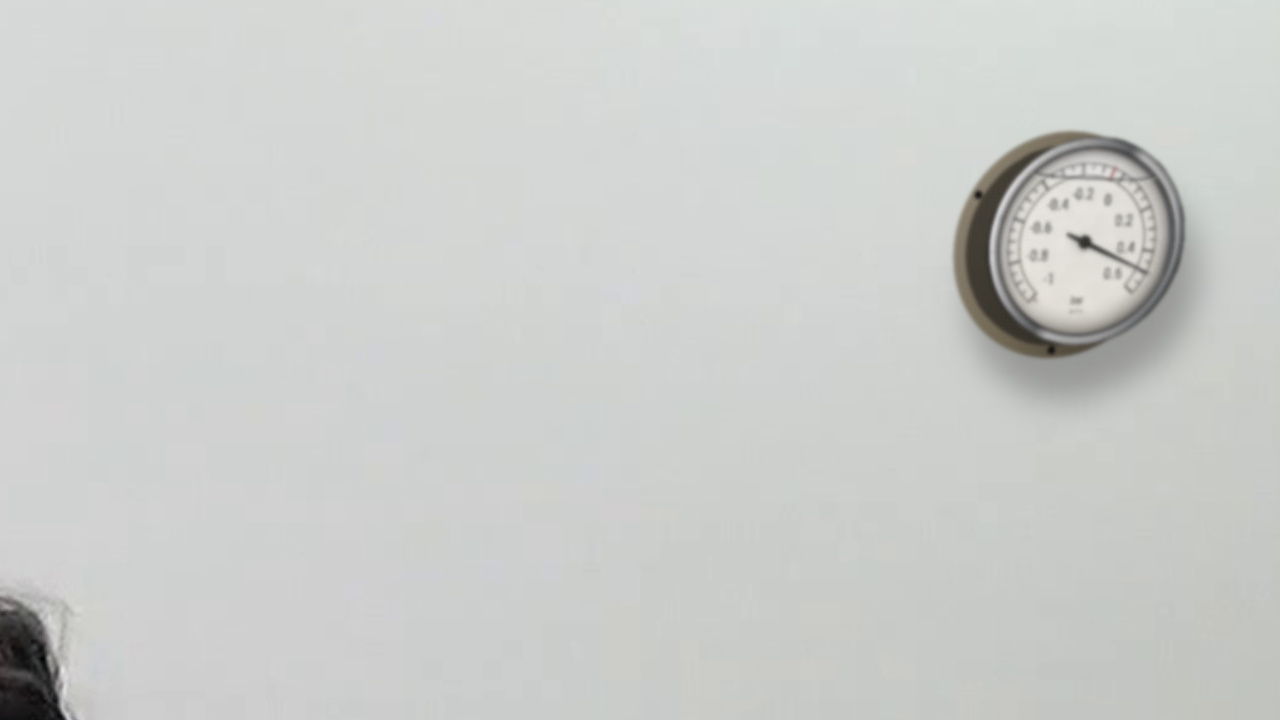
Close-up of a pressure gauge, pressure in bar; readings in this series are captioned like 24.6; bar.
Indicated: 0.5; bar
